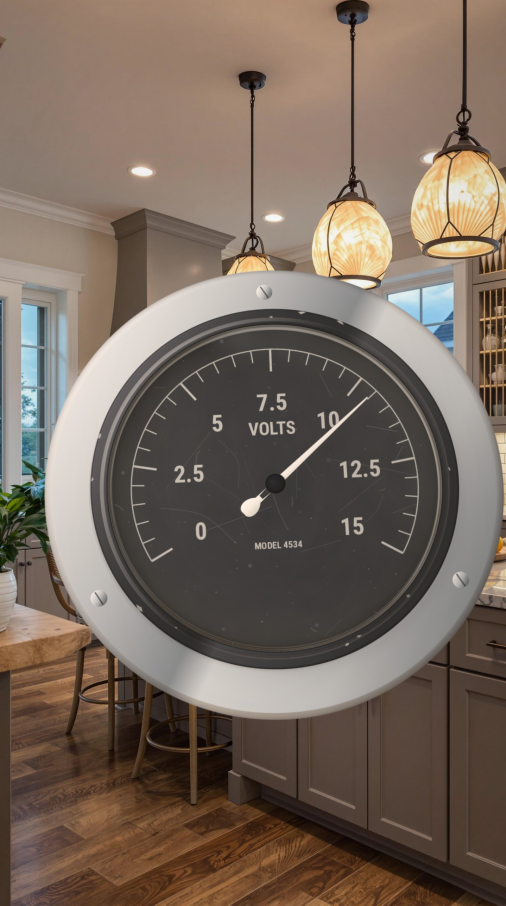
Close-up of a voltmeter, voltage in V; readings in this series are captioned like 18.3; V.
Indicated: 10.5; V
